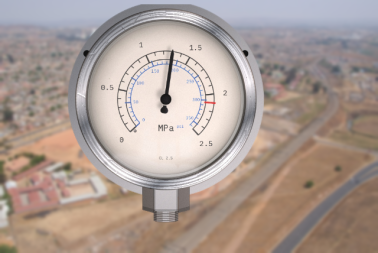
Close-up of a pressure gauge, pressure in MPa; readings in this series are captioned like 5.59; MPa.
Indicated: 1.3; MPa
